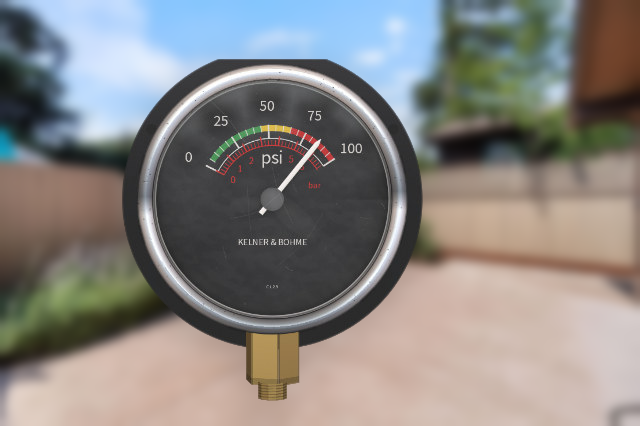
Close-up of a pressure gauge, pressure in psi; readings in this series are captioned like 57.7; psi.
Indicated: 85; psi
